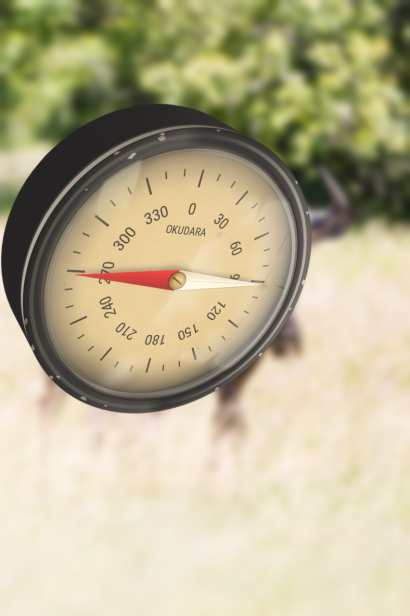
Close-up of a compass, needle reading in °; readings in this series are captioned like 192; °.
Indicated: 270; °
